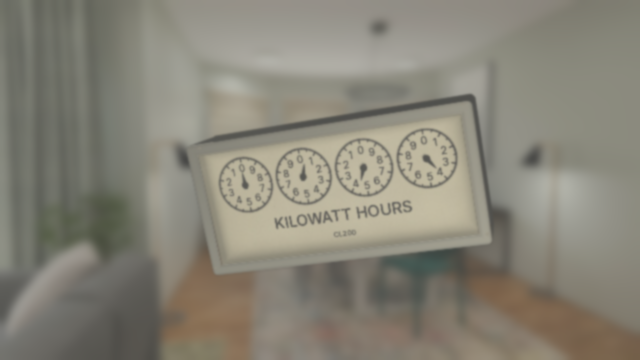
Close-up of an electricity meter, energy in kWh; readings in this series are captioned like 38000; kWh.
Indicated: 44; kWh
